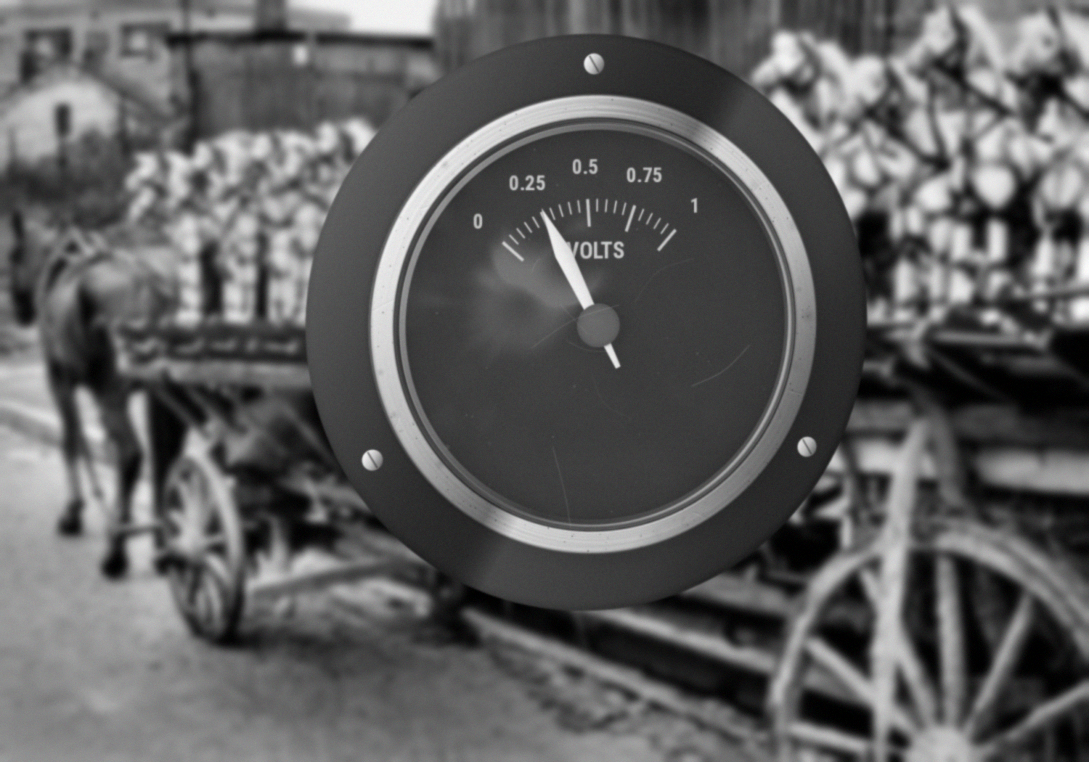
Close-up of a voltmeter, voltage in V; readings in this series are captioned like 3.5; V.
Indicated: 0.25; V
